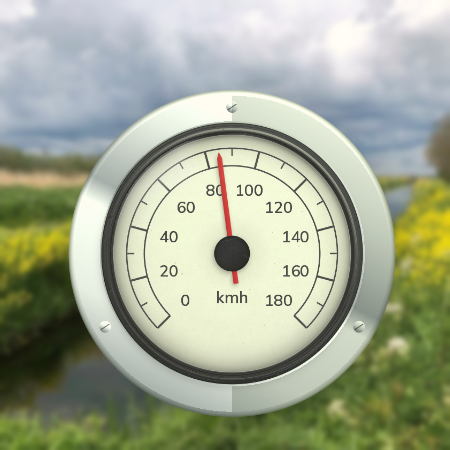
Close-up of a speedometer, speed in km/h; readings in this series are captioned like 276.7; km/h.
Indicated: 85; km/h
